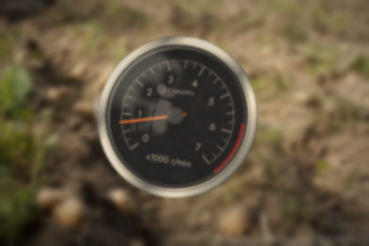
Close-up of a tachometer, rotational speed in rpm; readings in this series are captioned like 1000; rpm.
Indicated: 750; rpm
